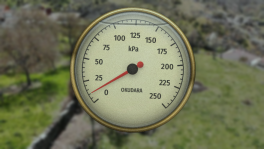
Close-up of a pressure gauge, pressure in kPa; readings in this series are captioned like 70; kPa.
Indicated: 10; kPa
